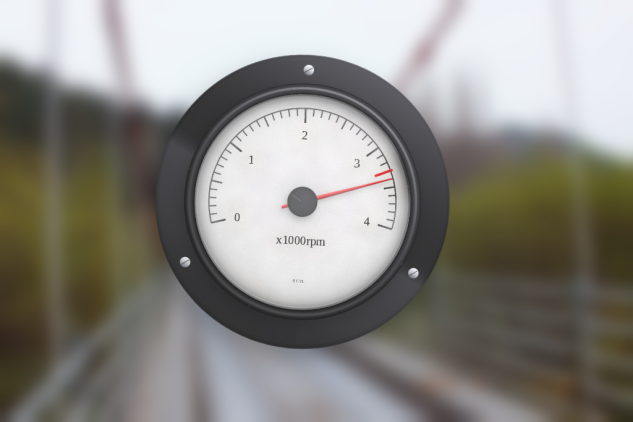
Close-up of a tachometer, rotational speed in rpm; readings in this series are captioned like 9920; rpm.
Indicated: 3400; rpm
